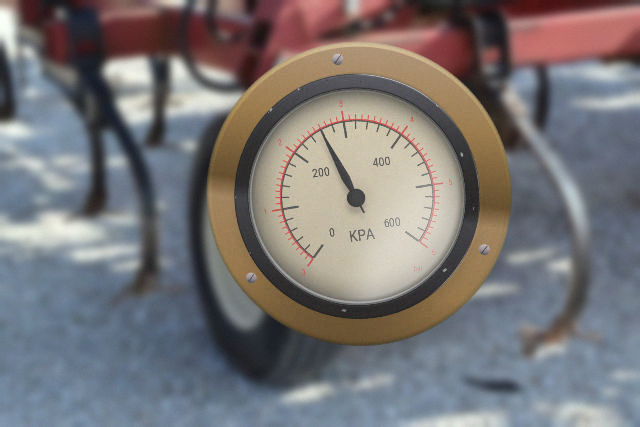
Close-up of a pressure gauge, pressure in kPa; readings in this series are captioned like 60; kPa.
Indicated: 260; kPa
